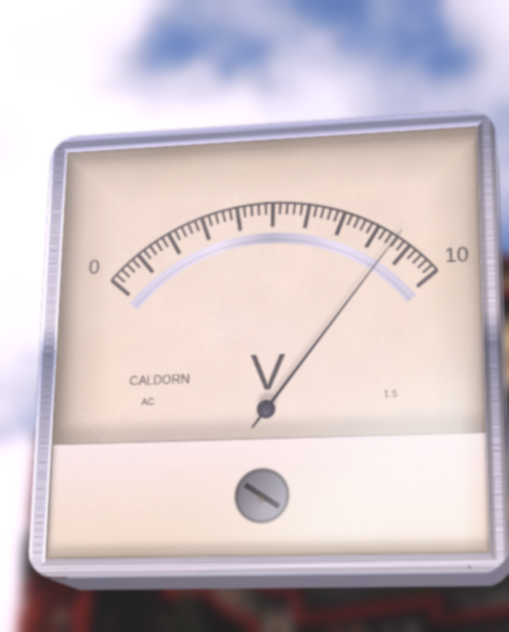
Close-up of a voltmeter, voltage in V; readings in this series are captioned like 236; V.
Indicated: 8.6; V
